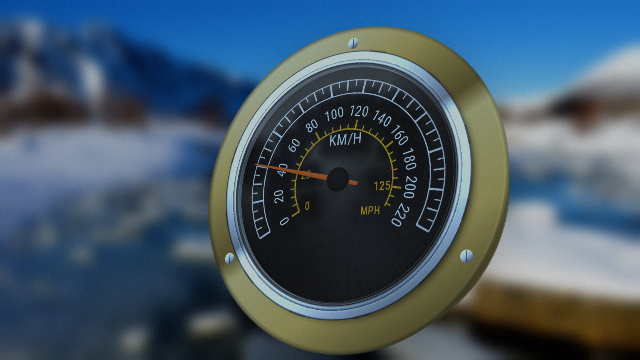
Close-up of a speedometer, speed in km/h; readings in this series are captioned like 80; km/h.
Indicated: 40; km/h
